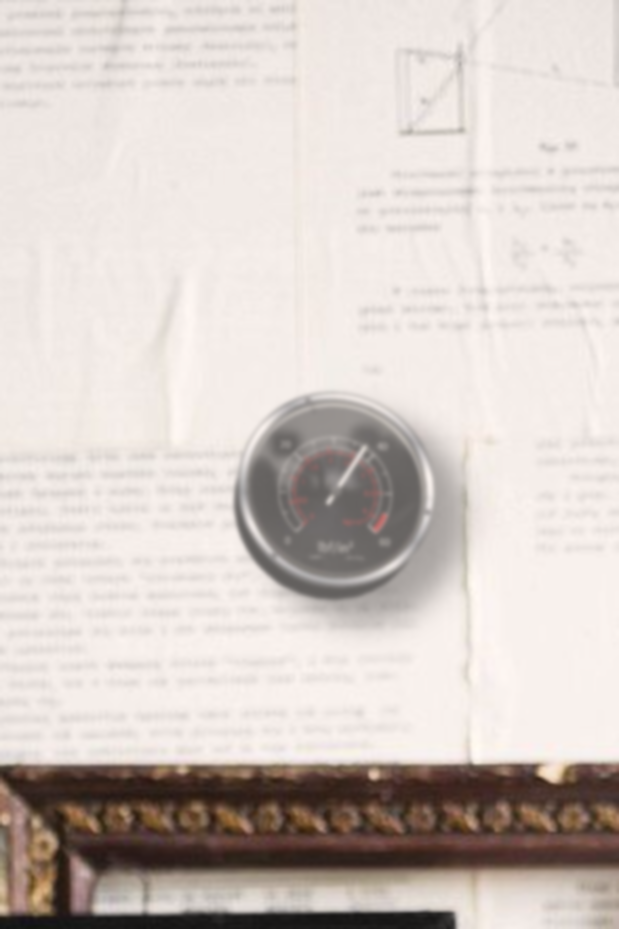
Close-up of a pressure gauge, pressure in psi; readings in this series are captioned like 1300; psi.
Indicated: 37.5; psi
